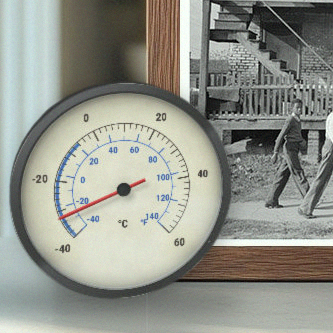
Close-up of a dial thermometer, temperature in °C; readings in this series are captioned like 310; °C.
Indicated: -32; °C
